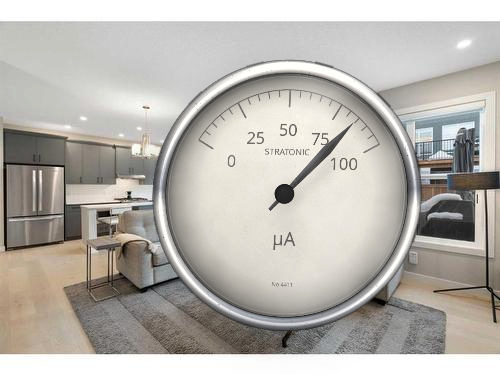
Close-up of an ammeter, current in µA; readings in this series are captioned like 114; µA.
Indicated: 85; µA
